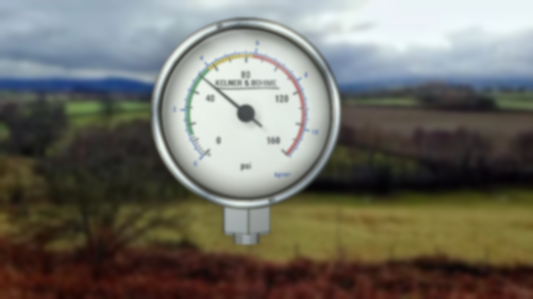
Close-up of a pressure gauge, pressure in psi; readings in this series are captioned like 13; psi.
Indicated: 50; psi
